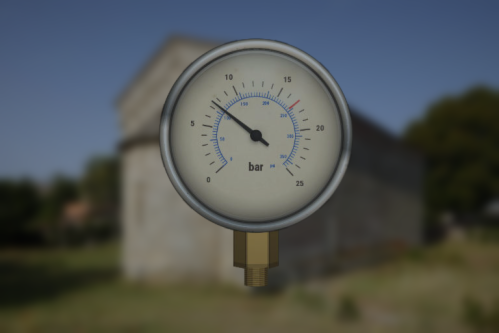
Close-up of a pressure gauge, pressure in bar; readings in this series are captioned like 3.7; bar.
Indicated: 7.5; bar
